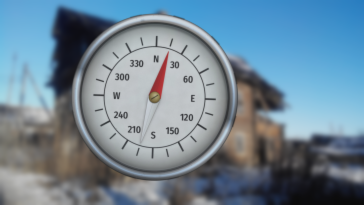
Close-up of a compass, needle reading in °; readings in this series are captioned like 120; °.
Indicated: 15; °
